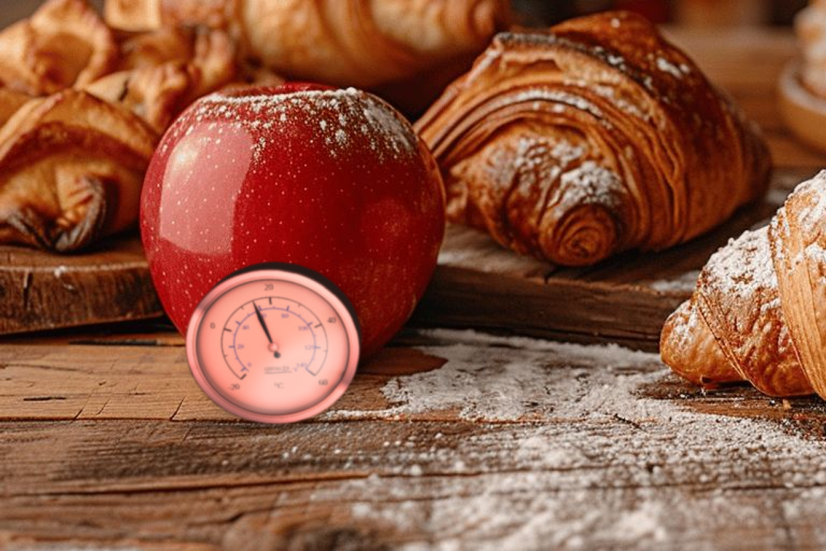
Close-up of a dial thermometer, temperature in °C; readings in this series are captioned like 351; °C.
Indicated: 15; °C
